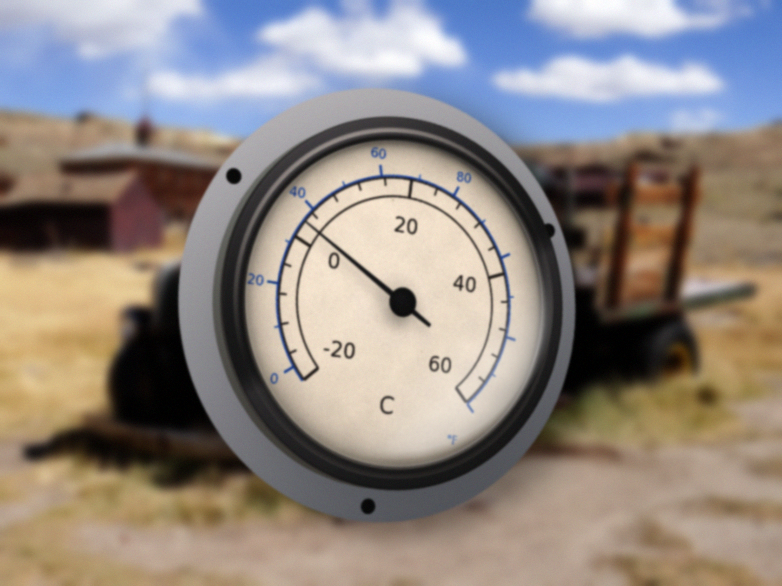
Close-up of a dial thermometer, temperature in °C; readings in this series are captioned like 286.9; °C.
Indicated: 2; °C
